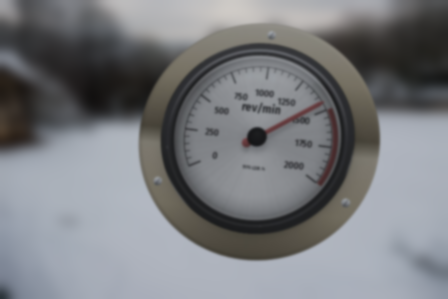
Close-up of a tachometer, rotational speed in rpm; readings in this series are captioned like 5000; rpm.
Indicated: 1450; rpm
